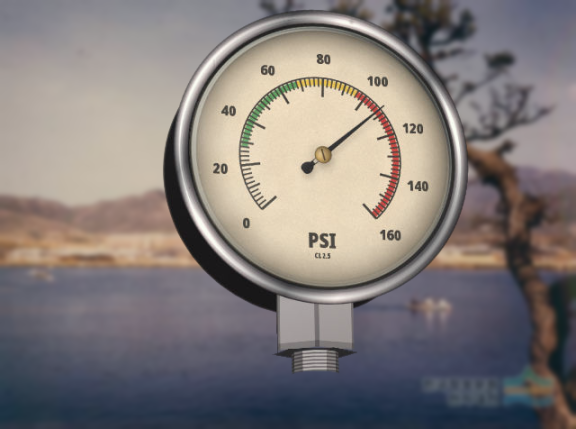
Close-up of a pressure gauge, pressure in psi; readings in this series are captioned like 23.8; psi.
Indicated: 108; psi
